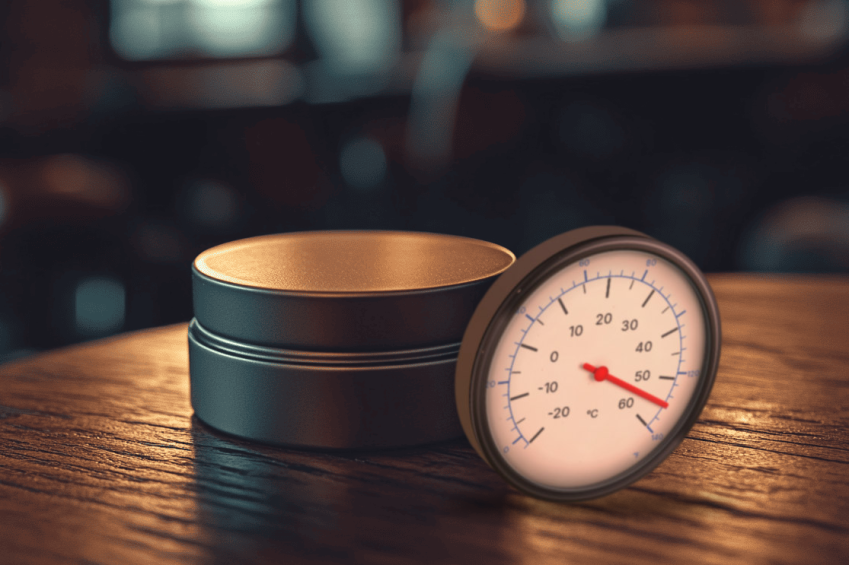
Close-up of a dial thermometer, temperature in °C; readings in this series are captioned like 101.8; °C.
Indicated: 55; °C
